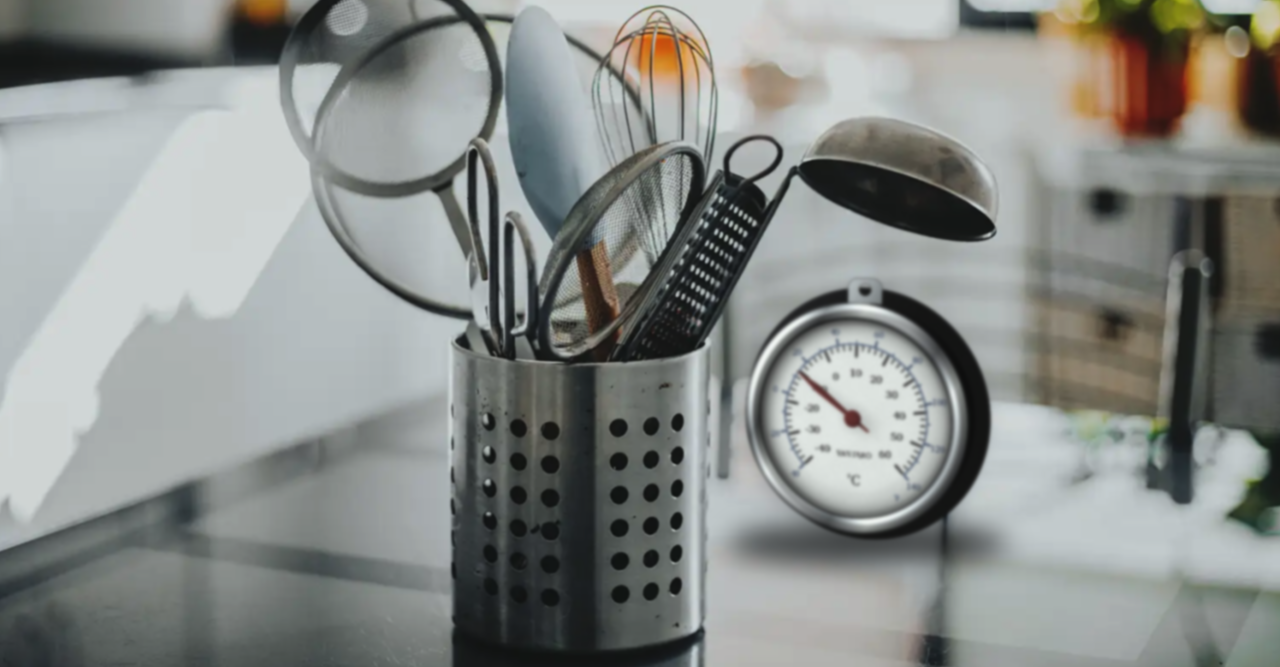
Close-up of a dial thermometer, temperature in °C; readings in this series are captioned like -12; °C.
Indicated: -10; °C
